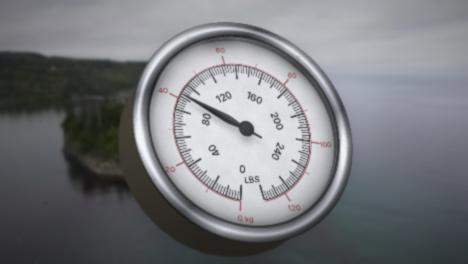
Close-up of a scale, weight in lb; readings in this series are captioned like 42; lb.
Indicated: 90; lb
